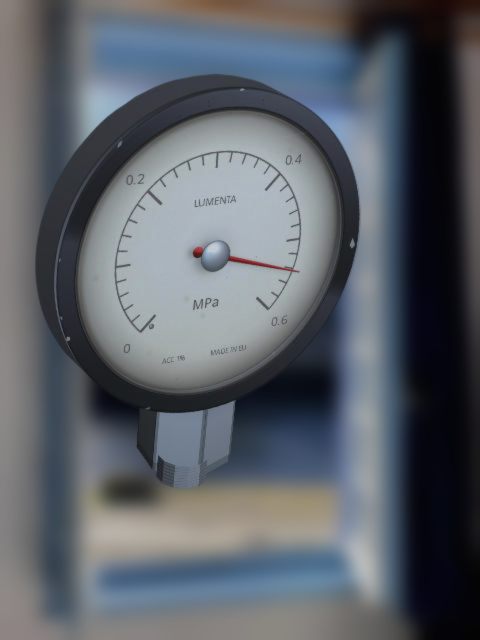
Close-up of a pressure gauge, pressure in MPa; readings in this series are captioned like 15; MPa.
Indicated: 0.54; MPa
